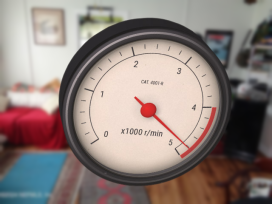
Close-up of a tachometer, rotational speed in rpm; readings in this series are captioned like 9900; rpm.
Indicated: 4800; rpm
